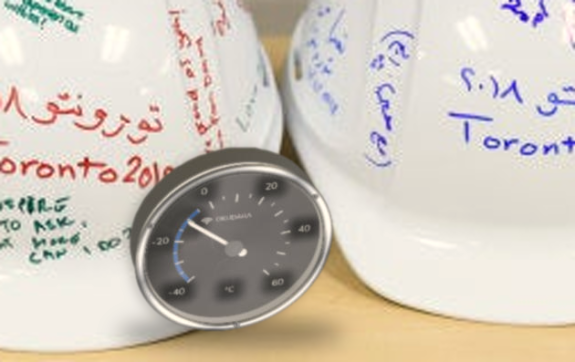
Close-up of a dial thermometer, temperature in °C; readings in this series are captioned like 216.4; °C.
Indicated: -10; °C
